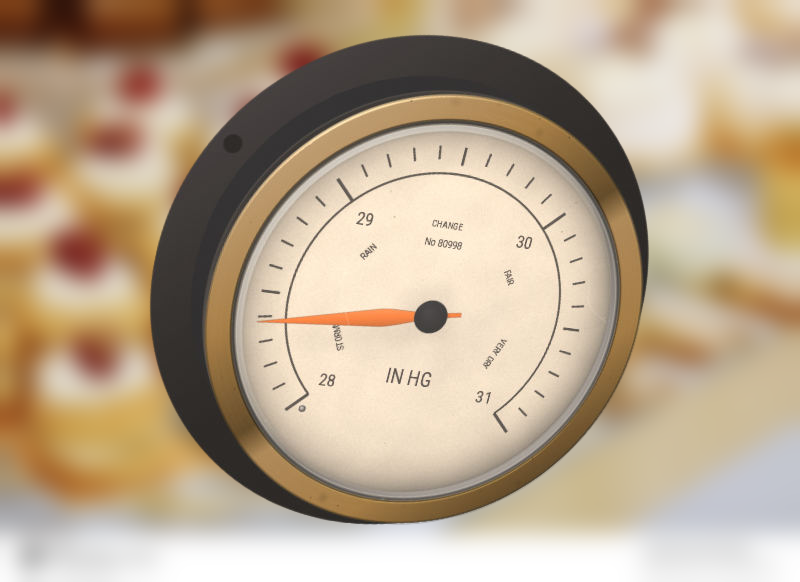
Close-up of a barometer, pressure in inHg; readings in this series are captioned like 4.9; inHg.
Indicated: 28.4; inHg
